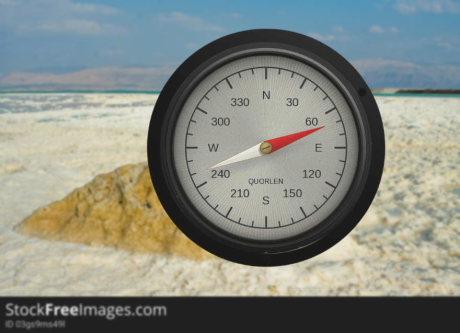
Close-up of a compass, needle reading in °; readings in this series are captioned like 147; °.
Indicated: 70; °
